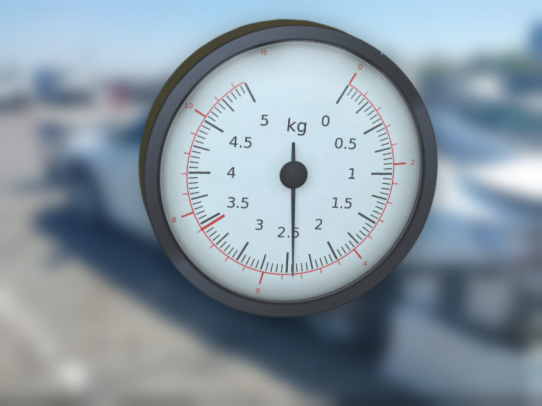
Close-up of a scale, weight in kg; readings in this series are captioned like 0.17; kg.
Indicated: 2.45; kg
